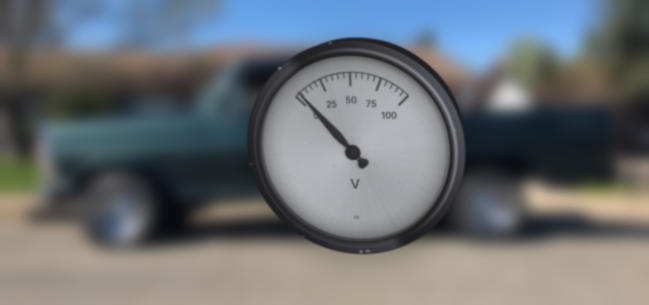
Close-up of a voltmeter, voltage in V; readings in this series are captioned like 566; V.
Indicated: 5; V
